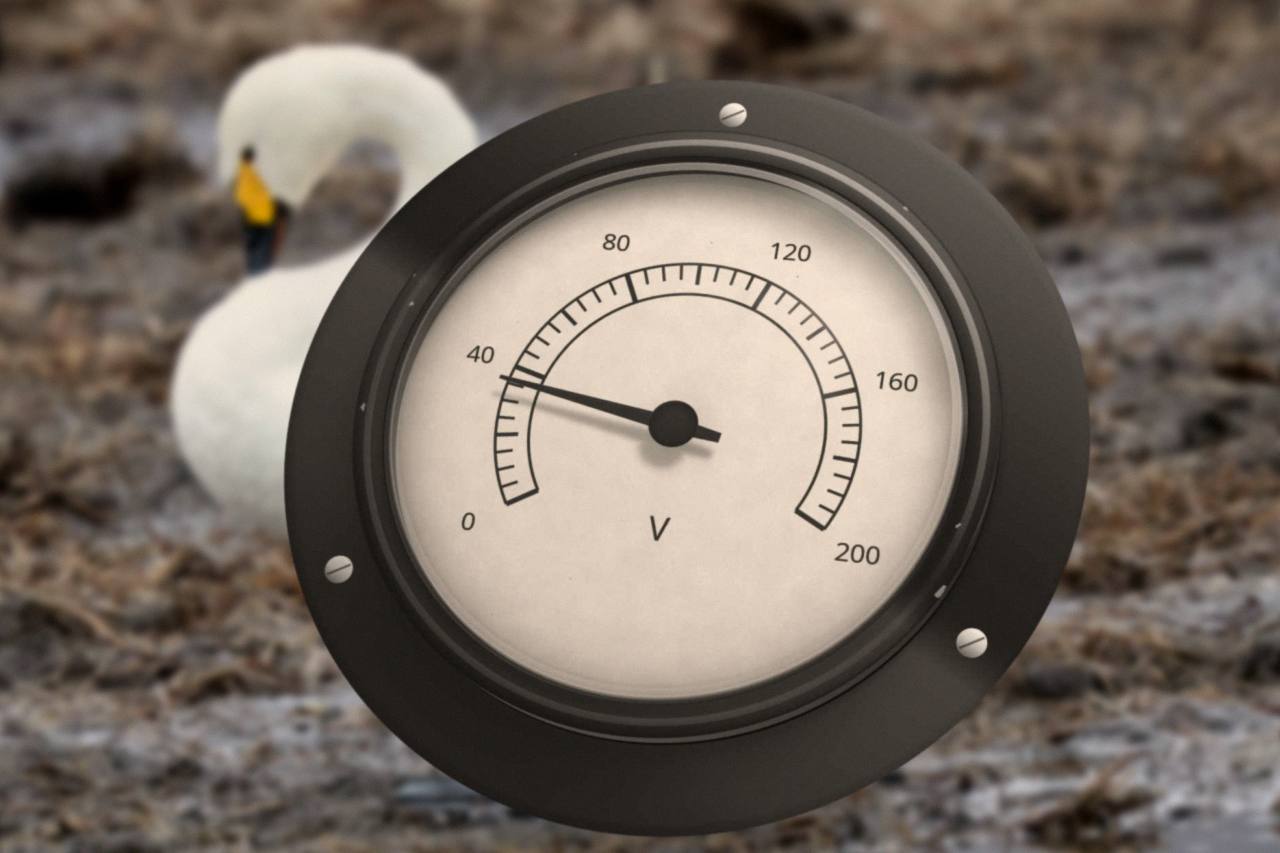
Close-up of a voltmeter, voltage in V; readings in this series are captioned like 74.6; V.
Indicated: 35; V
